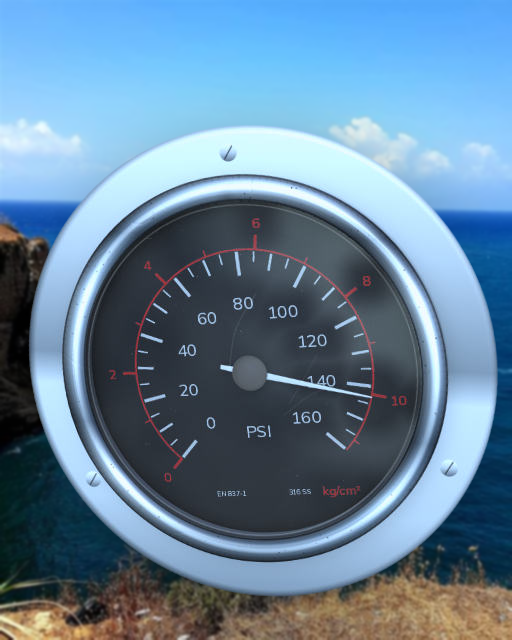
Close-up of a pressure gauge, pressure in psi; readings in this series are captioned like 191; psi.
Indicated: 142.5; psi
